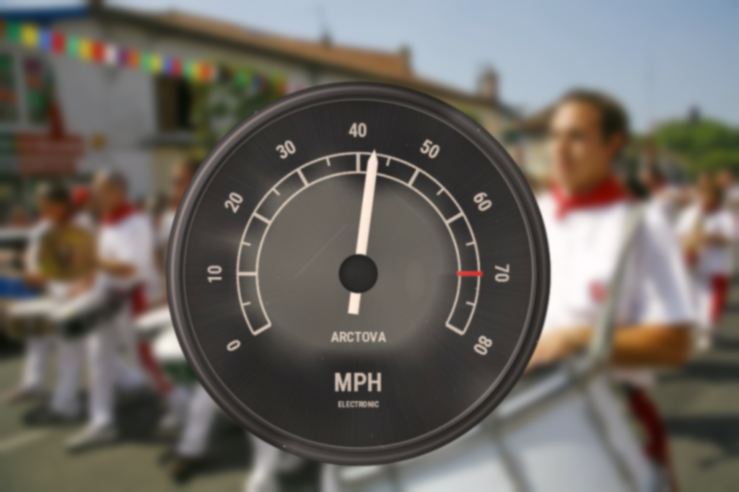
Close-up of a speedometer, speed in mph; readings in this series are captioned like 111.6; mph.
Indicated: 42.5; mph
